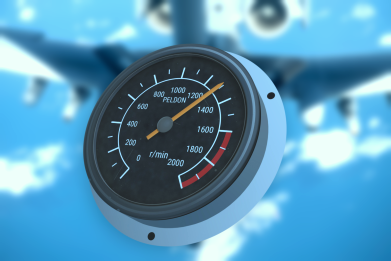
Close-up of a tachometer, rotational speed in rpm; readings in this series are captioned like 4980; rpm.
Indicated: 1300; rpm
